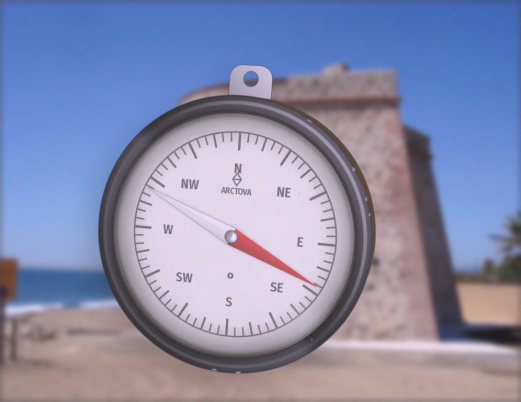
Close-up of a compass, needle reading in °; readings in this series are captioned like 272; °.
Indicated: 115; °
